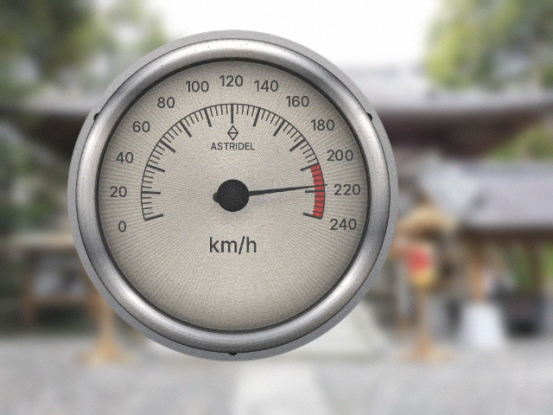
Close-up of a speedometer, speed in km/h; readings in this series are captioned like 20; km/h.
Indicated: 216; km/h
